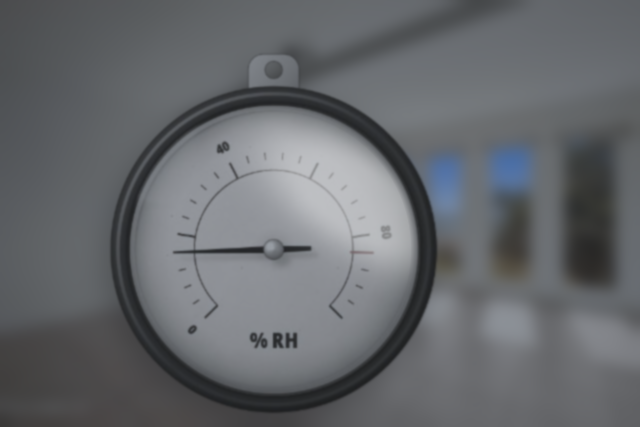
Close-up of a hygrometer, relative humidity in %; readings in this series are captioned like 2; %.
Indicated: 16; %
